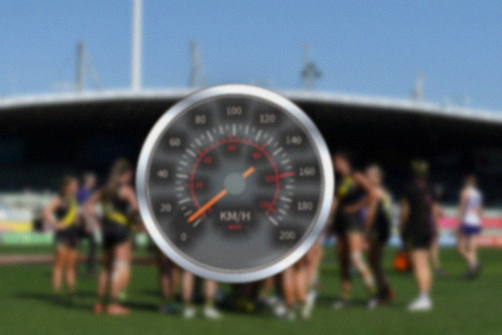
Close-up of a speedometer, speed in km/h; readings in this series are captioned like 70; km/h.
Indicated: 5; km/h
